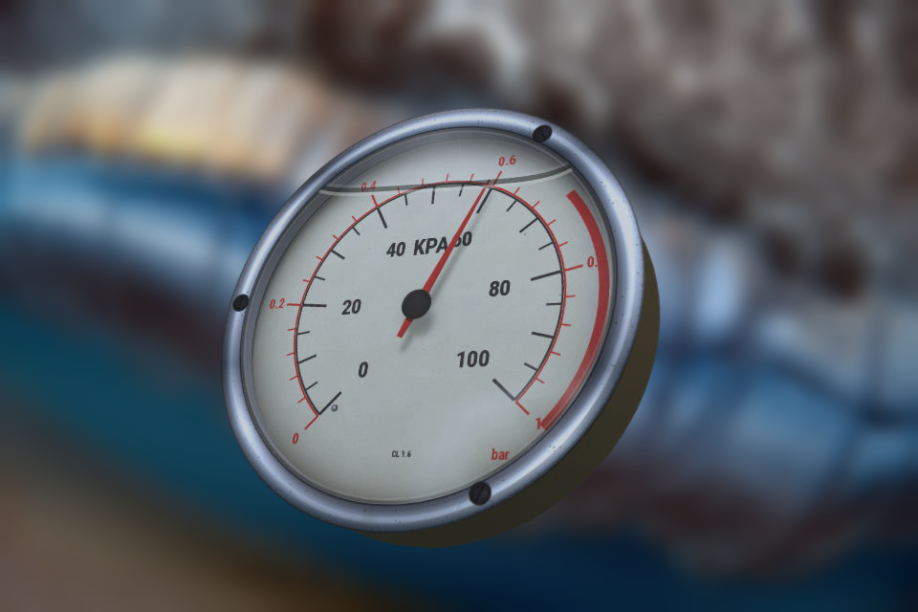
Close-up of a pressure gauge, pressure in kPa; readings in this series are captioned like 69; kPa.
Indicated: 60; kPa
